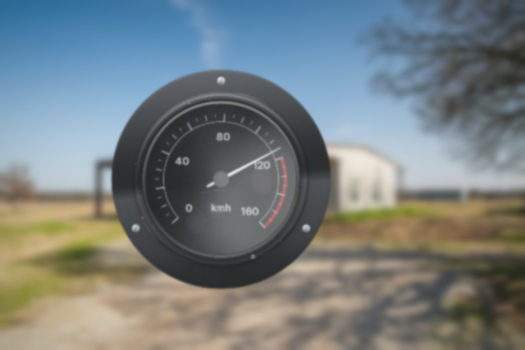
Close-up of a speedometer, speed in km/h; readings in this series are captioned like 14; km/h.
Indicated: 115; km/h
